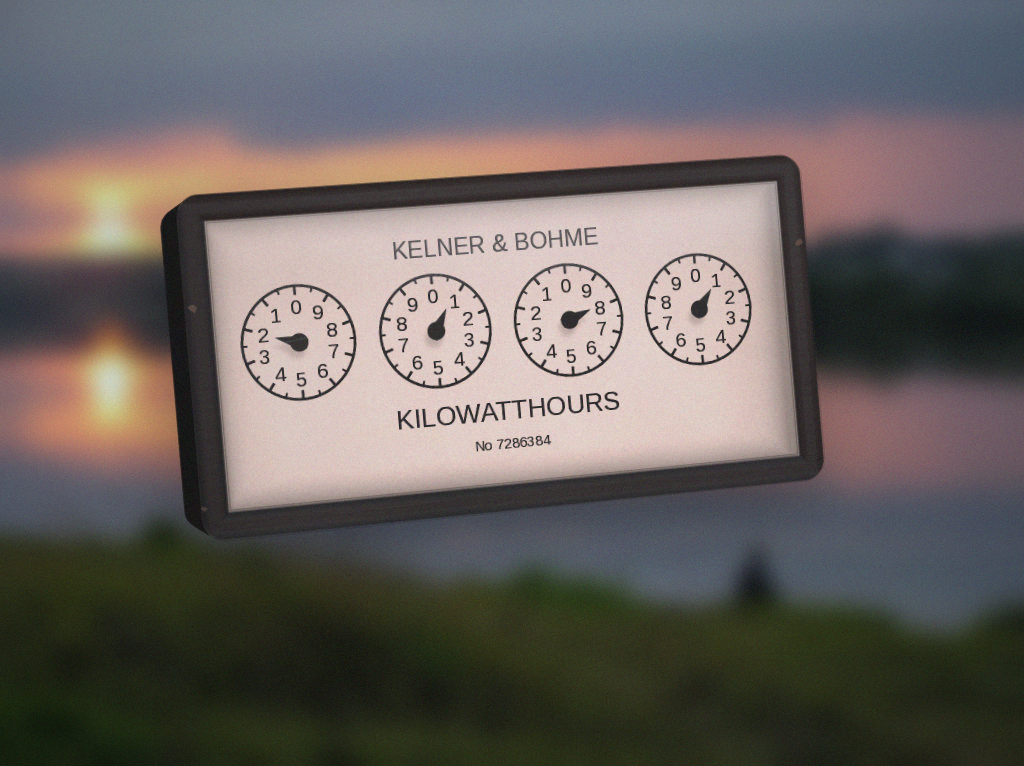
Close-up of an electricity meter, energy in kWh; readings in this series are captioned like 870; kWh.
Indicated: 2081; kWh
